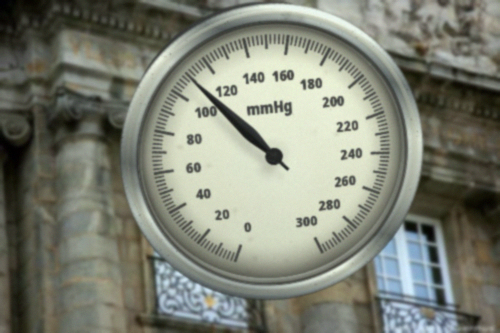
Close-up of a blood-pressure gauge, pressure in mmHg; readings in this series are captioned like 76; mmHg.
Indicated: 110; mmHg
